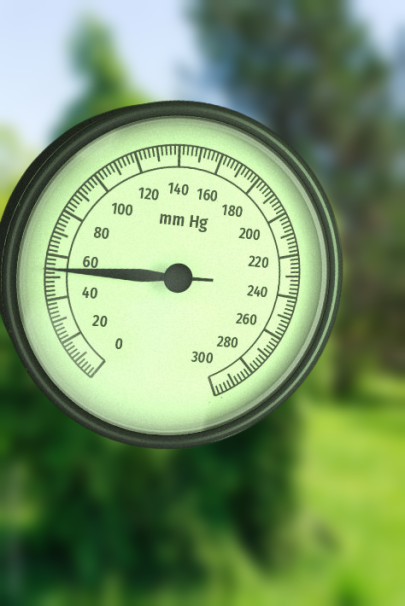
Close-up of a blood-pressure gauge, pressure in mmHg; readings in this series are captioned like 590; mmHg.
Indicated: 54; mmHg
